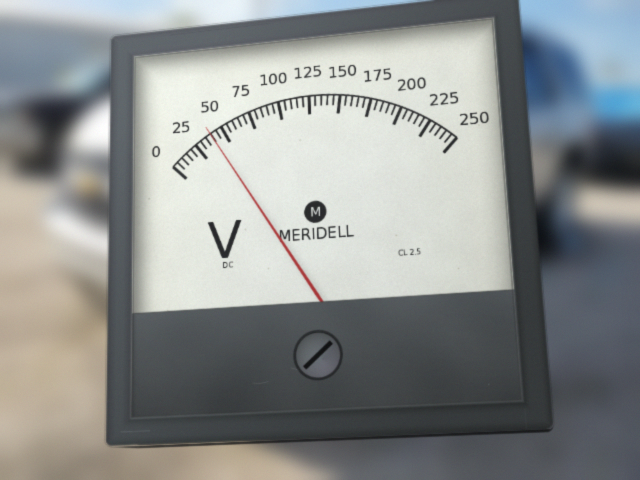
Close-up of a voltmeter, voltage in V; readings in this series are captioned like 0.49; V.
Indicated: 40; V
